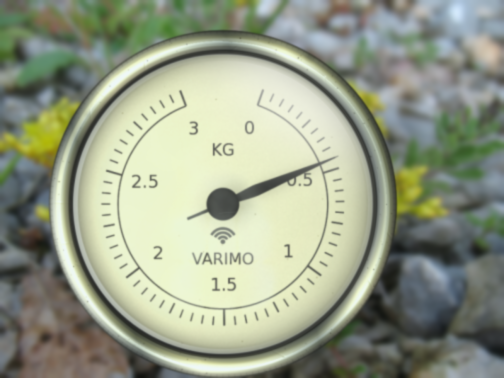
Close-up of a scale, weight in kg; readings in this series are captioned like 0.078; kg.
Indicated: 0.45; kg
